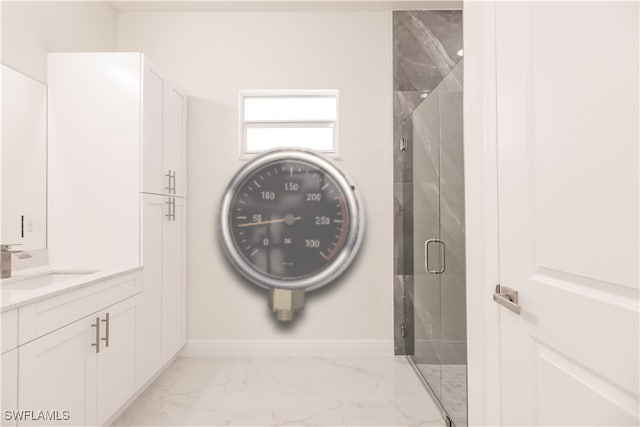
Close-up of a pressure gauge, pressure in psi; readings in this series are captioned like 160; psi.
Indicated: 40; psi
